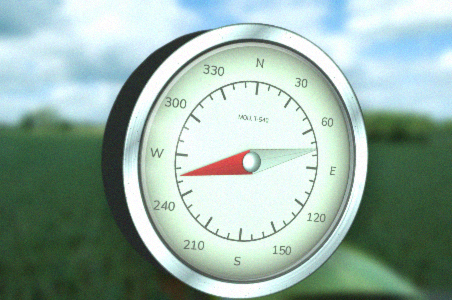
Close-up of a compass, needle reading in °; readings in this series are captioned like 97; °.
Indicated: 255; °
